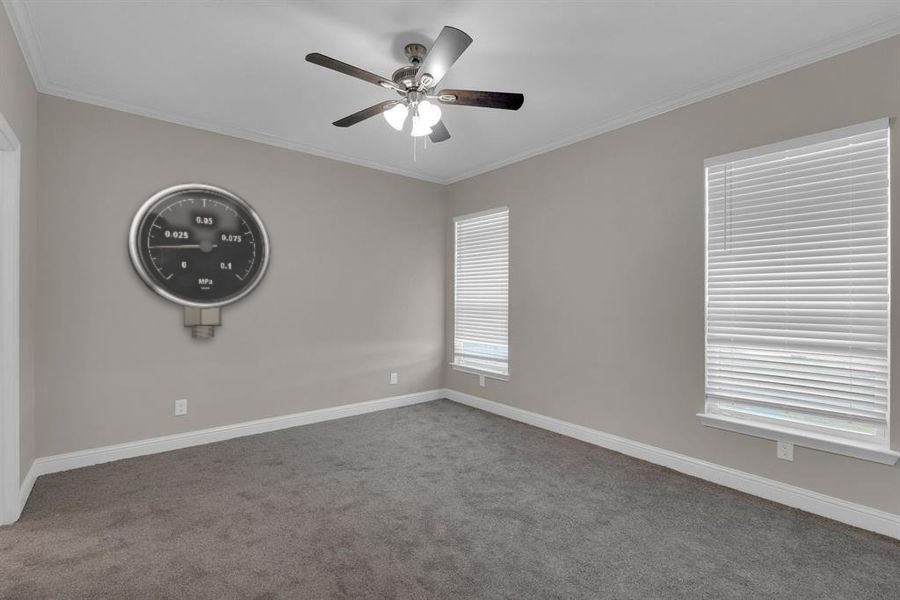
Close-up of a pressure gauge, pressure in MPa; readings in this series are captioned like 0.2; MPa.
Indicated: 0.015; MPa
